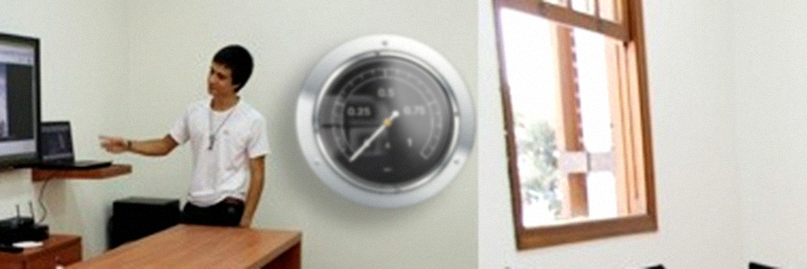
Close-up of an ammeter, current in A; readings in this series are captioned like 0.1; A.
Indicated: 0; A
